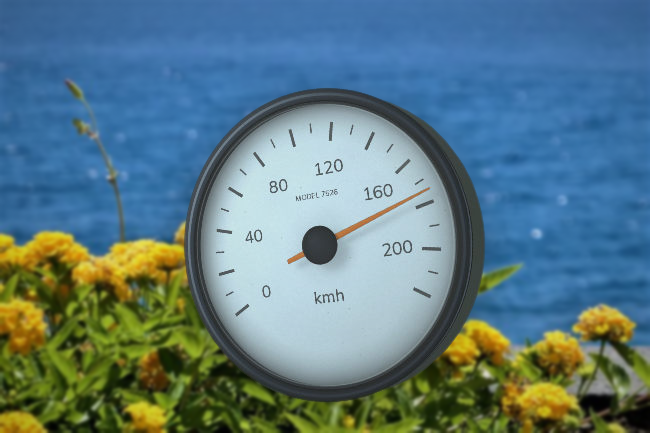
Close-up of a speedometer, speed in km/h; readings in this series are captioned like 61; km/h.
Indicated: 175; km/h
